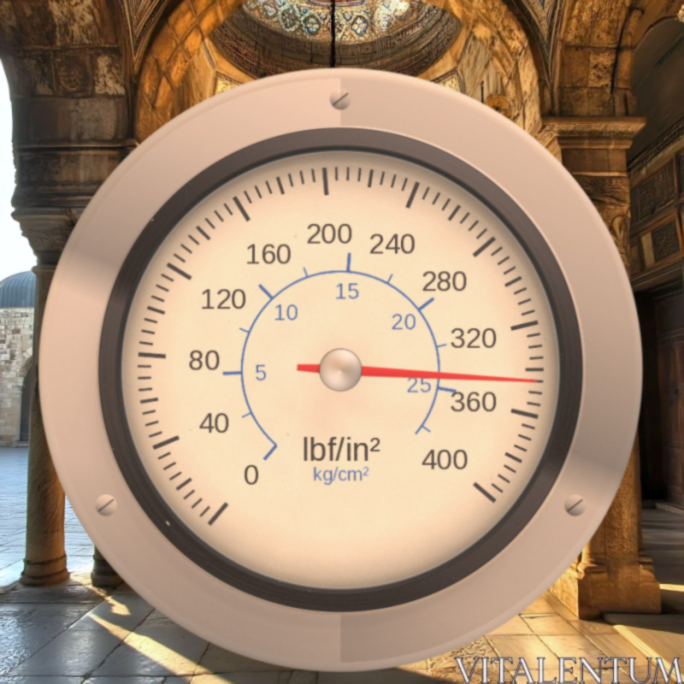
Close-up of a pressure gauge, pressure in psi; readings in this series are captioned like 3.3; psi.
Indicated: 345; psi
